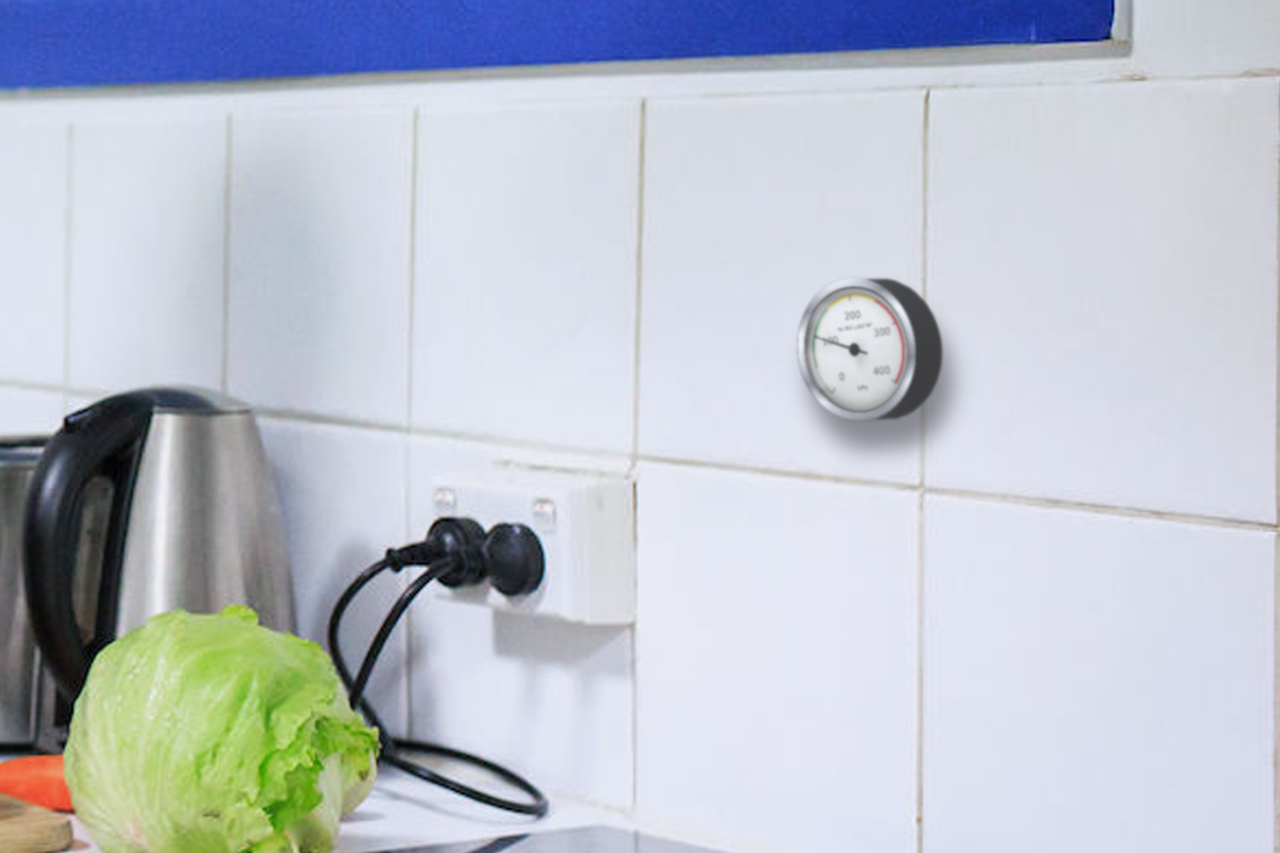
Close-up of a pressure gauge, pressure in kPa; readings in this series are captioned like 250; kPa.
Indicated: 100; kPa
